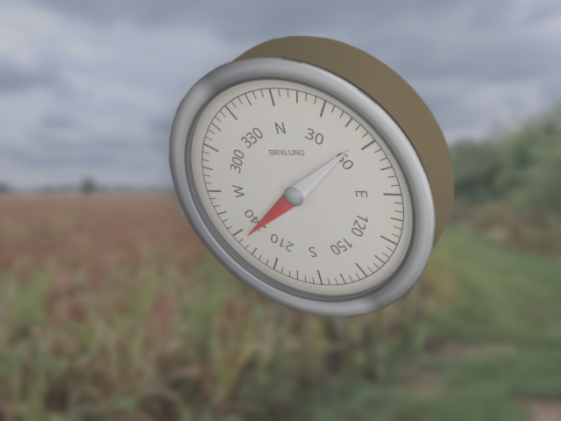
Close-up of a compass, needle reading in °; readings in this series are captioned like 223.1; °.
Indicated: 235; °
